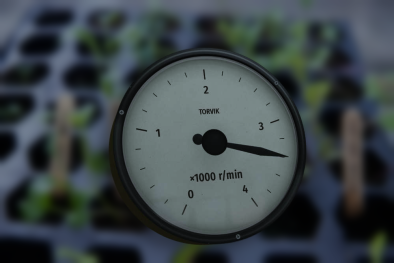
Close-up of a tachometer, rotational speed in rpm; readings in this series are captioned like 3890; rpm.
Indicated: 3400; rpm
